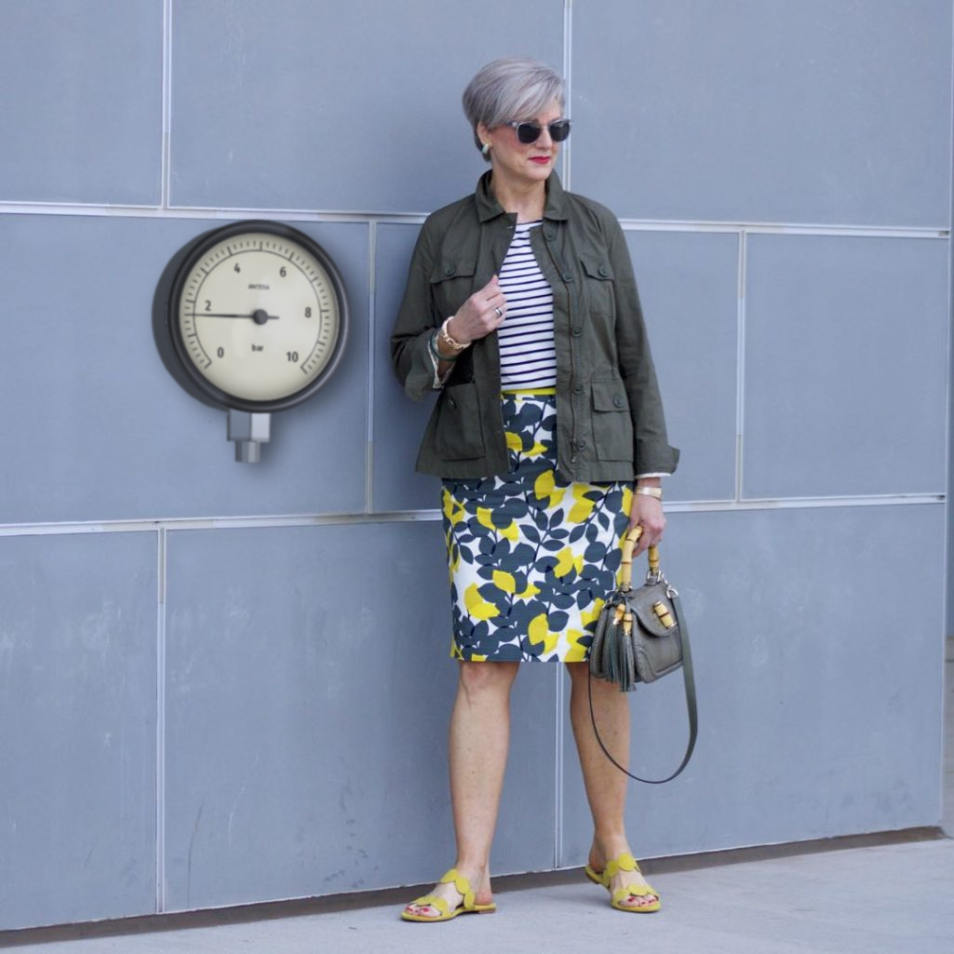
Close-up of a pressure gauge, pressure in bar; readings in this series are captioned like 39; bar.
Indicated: 1.6; bar
